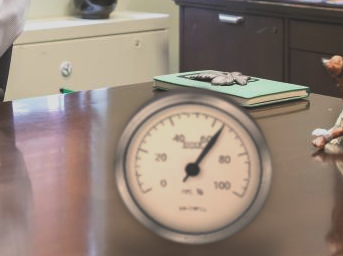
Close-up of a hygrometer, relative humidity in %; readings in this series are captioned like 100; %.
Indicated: 64; %
